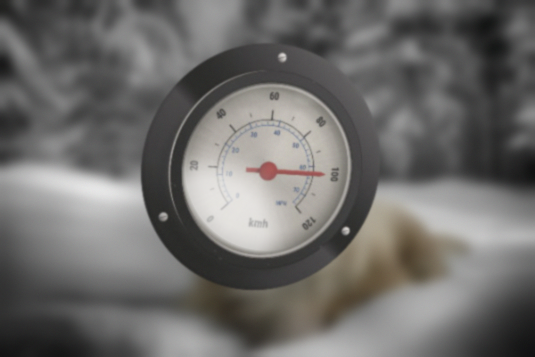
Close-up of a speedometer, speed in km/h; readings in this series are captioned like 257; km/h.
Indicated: 100; km/h
